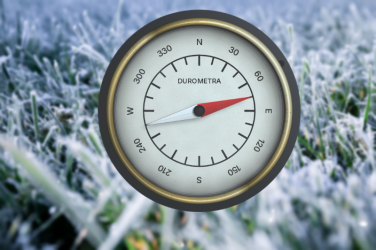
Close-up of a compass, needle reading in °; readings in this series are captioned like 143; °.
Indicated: 75; °
